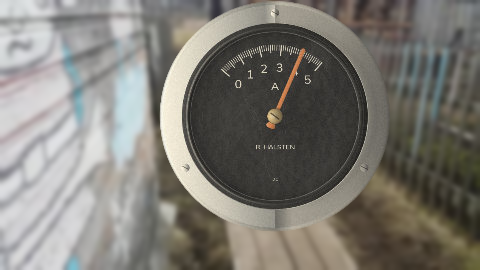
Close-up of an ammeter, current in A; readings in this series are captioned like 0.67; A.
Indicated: 4; A
